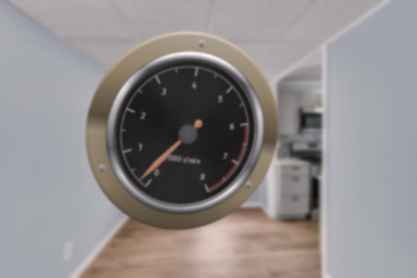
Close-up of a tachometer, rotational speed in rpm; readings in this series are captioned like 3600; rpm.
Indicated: 250; rpm
